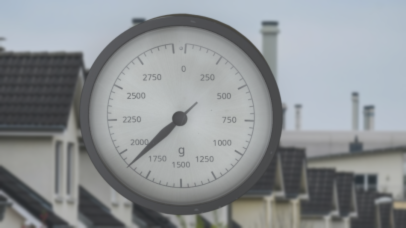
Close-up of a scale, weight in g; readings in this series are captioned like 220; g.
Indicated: 1900; g
